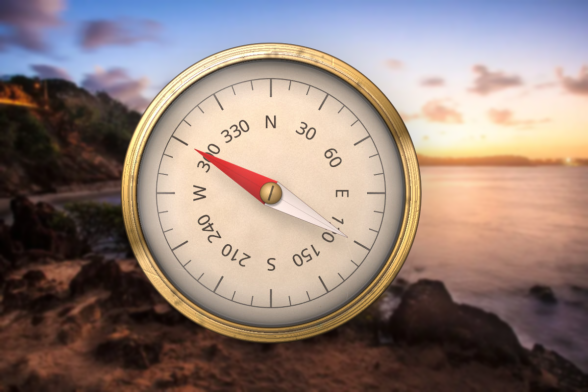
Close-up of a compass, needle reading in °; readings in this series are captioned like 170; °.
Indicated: 300; °
